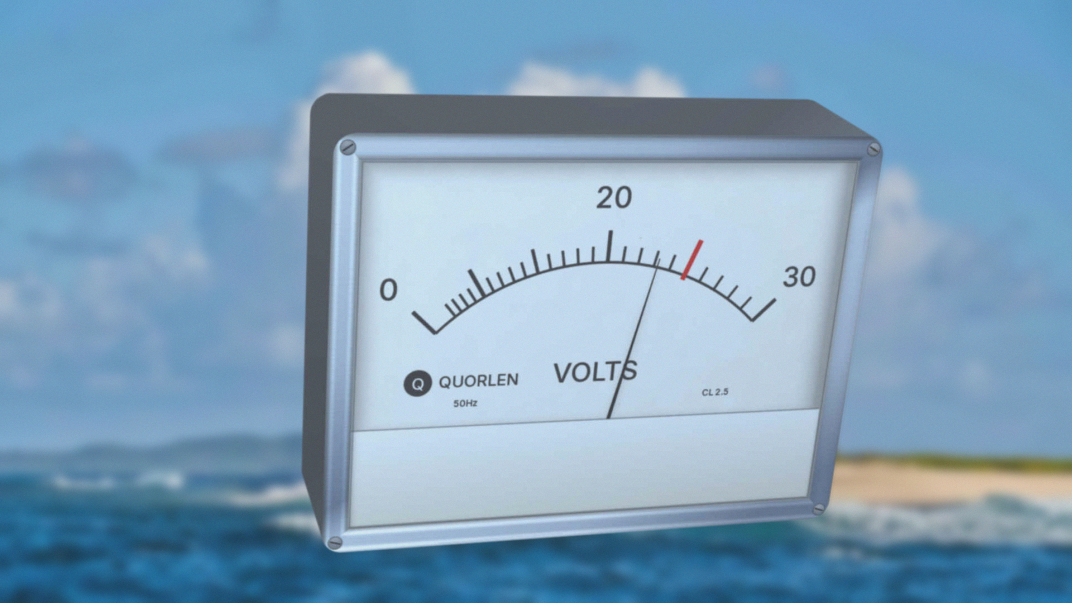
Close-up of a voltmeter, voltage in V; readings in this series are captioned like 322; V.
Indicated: 23; V
